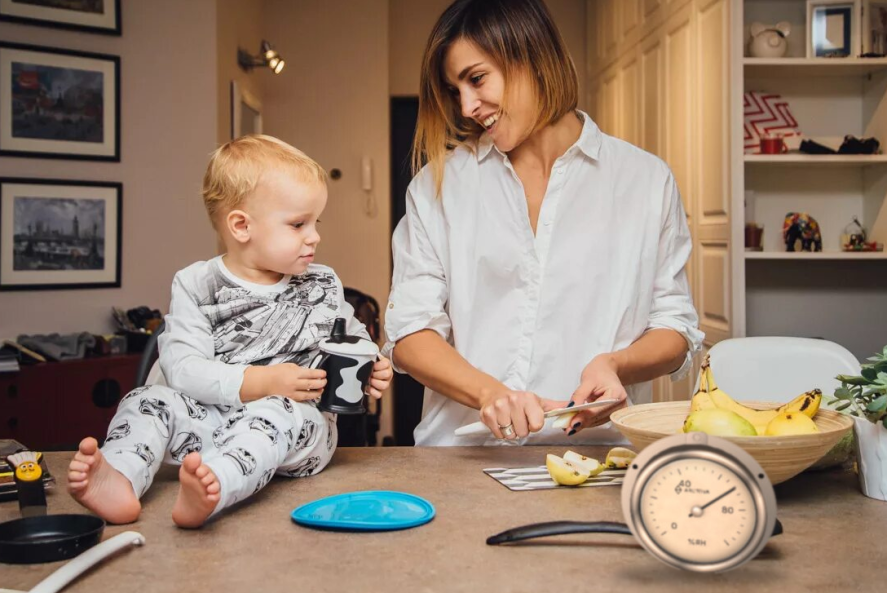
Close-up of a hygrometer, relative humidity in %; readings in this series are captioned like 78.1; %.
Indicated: 68; %
